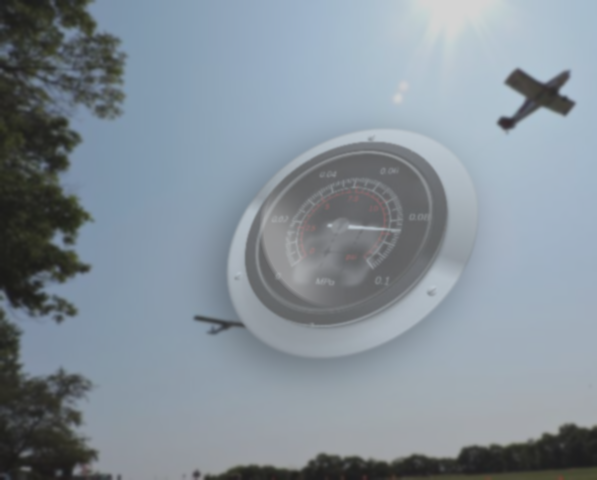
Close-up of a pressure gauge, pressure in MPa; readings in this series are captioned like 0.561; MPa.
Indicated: 0.085; MPa
